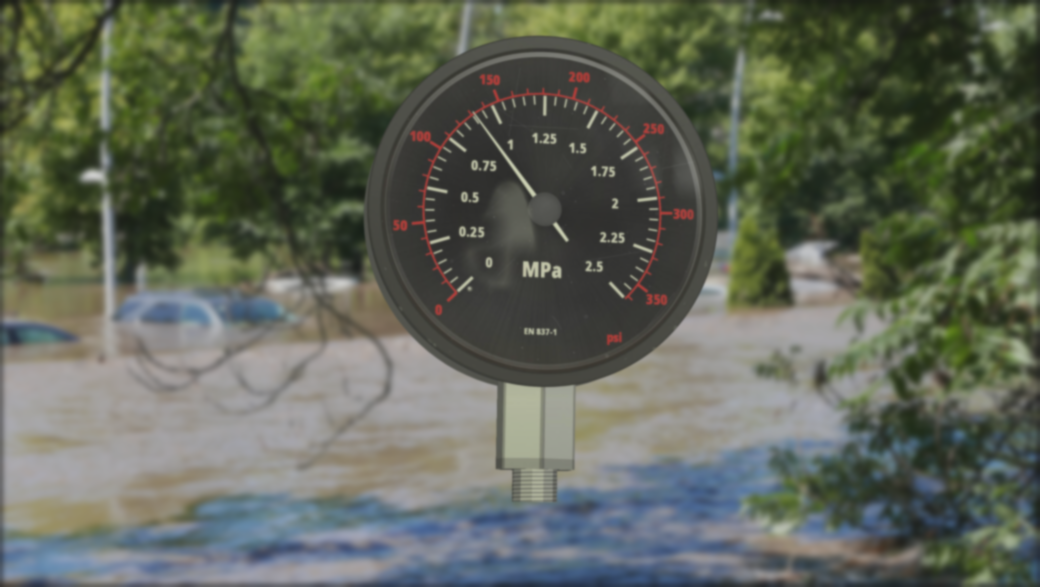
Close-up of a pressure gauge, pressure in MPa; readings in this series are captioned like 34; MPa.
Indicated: 0.9; MPa
